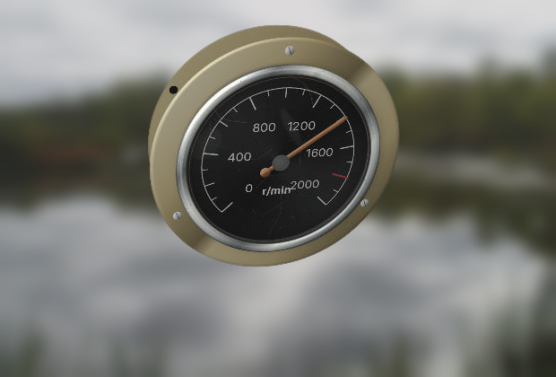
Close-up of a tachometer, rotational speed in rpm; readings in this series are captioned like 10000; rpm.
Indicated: 1400; rpm
